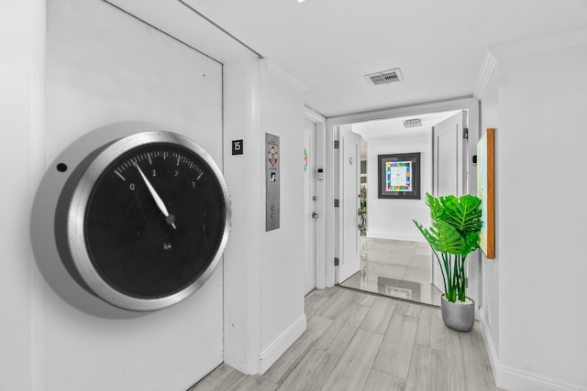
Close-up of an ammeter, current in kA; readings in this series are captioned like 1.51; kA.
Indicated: 0.5; kA
